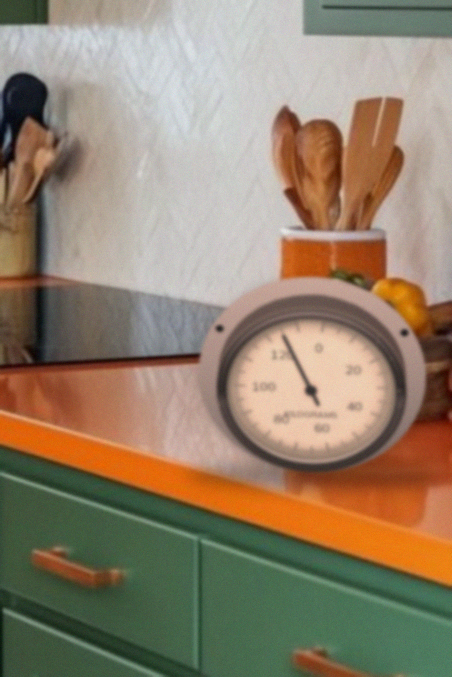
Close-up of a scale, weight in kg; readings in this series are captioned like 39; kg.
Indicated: 125; kg
